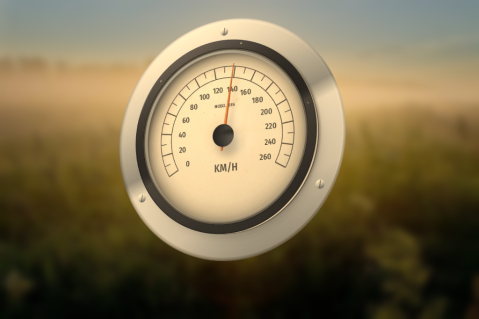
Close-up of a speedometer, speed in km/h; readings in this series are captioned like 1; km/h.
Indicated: 140; km/h
